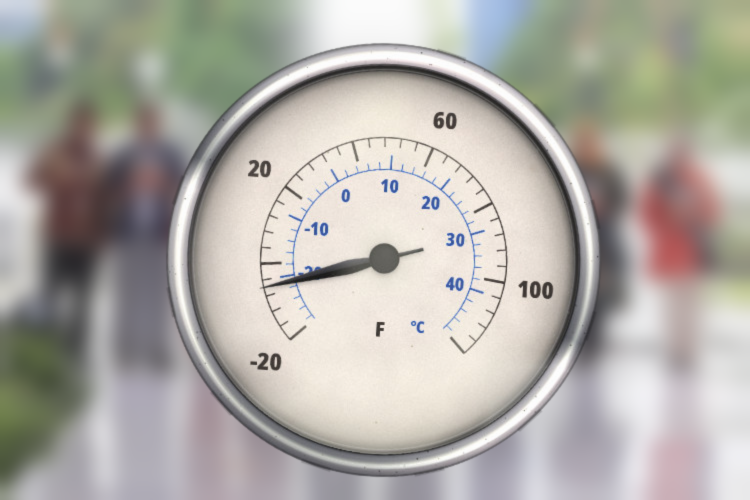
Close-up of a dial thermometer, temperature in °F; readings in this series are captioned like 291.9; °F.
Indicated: -6; °F
